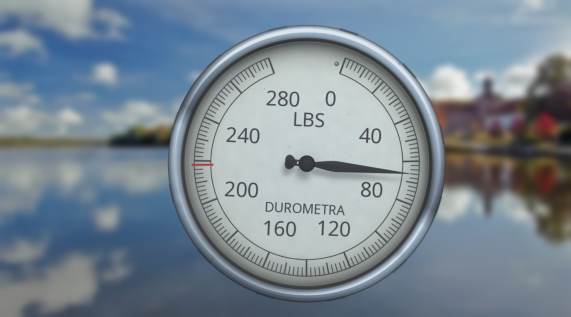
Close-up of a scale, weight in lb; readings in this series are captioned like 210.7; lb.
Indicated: 66; lb
